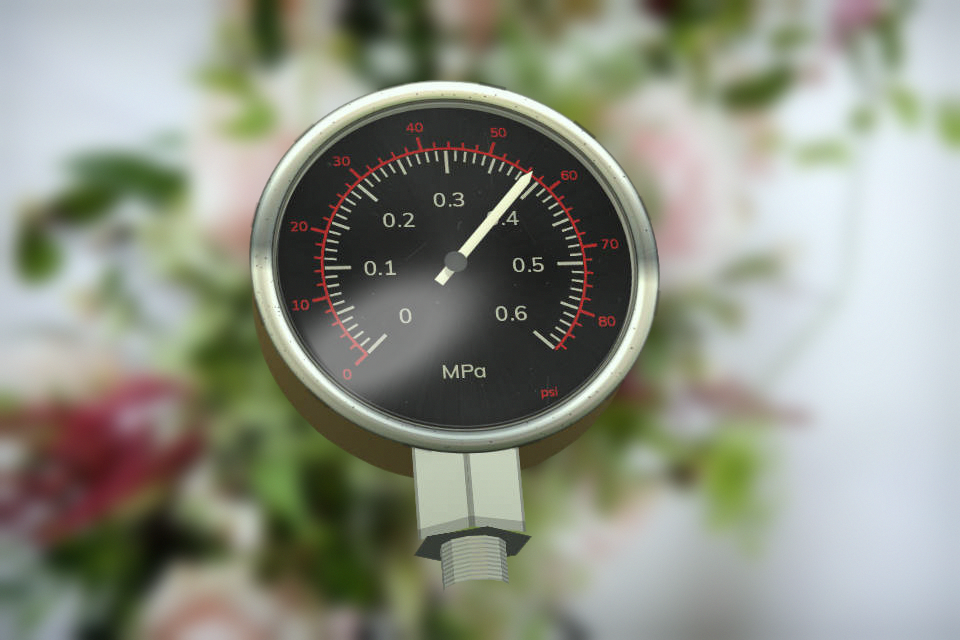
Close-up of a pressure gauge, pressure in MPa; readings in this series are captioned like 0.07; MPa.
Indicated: 0.39; MPa
